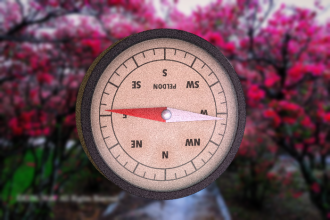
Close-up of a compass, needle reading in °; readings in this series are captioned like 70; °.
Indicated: 95; °
